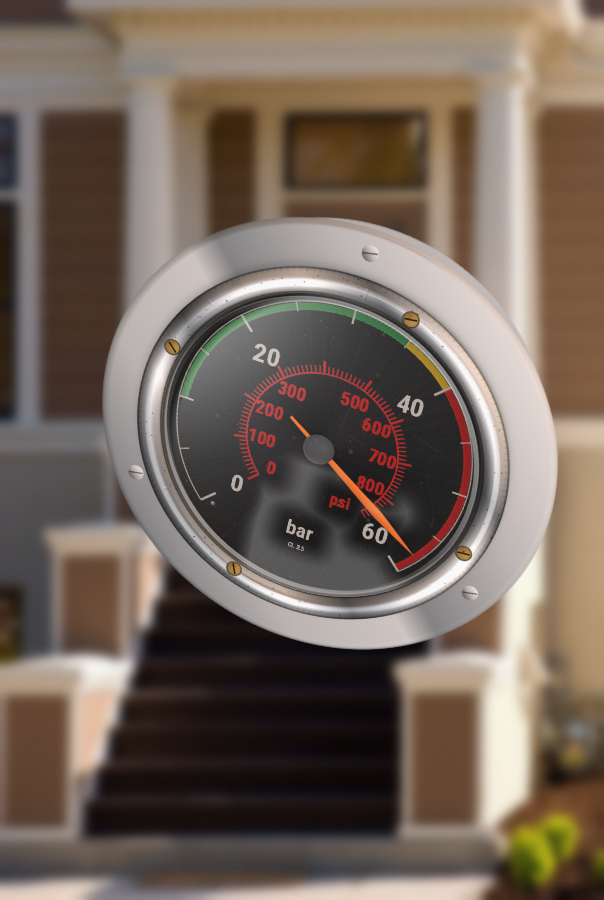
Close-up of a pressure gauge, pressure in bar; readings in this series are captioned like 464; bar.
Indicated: 57.5; bar
